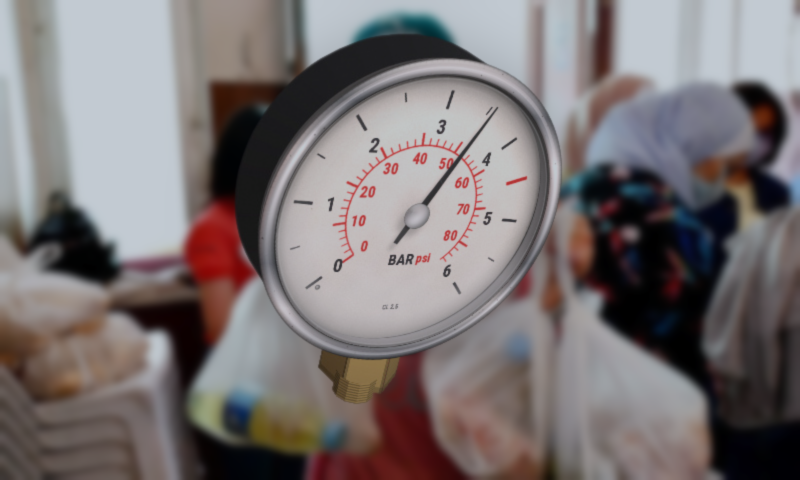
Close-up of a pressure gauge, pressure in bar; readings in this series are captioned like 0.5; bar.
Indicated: 3.5; bar
